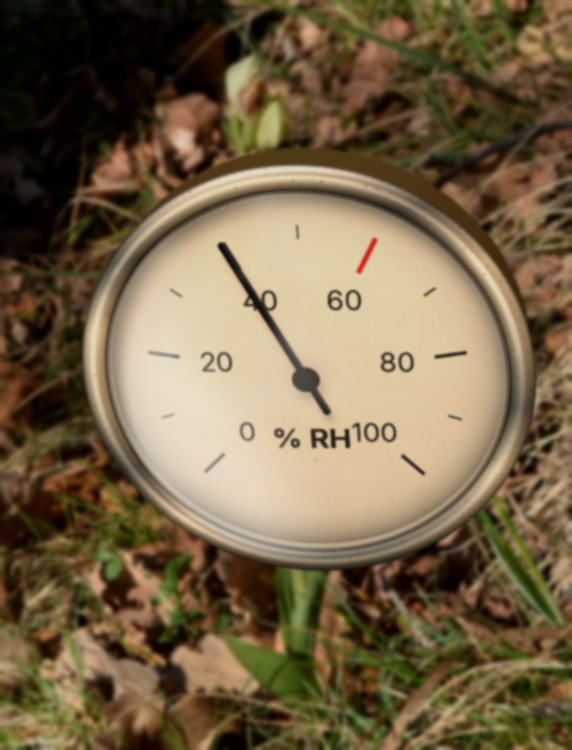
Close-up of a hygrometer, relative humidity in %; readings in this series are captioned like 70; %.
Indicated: 40; %
